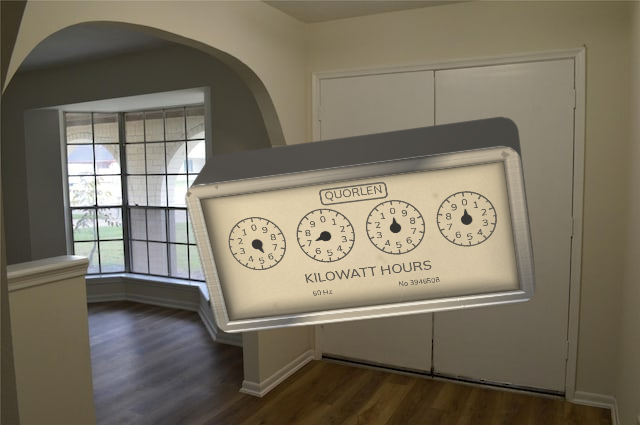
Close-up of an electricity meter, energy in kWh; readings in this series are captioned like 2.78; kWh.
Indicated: 5700; kWh
